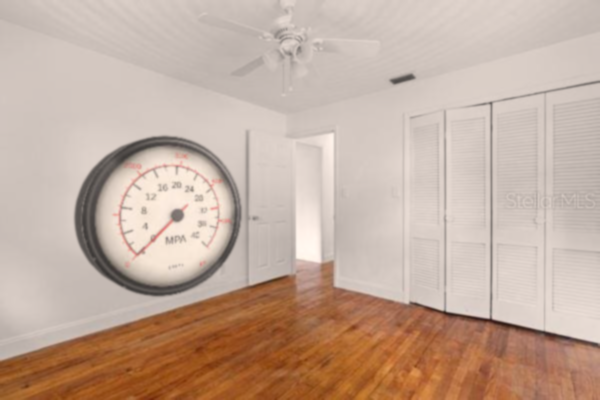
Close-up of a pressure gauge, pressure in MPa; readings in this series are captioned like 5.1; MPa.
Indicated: 0; MPa
